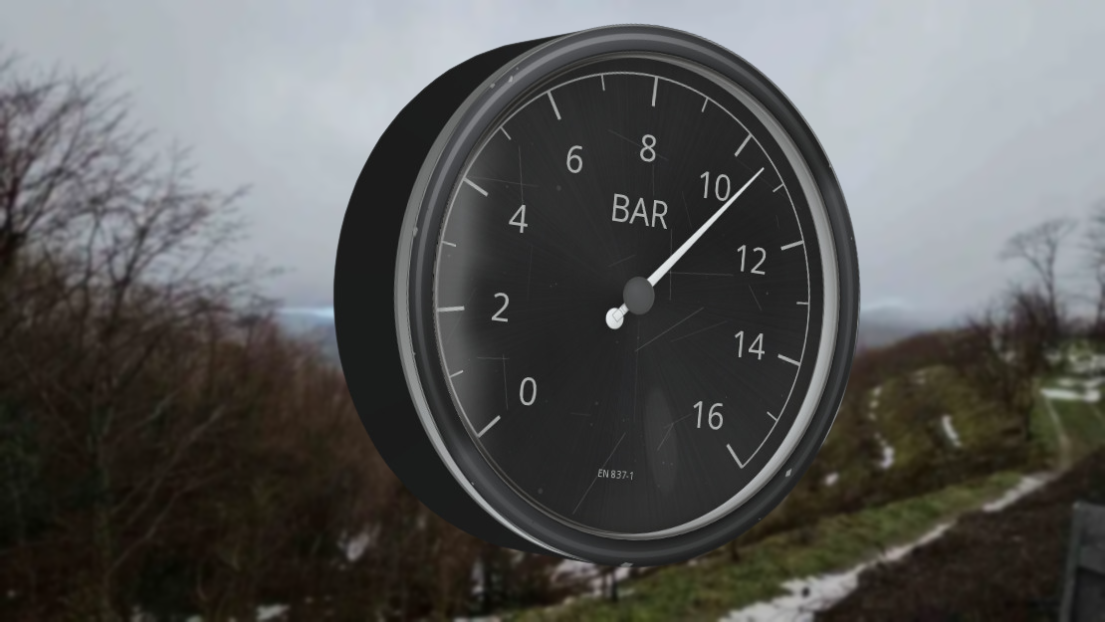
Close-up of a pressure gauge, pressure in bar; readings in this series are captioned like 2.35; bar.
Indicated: 10.5; bar
